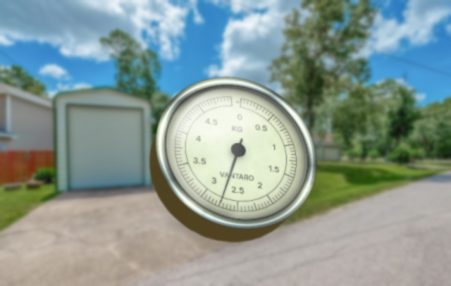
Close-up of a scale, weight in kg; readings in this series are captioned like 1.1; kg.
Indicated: 2.75; kg
